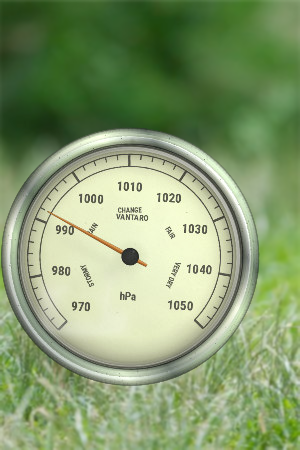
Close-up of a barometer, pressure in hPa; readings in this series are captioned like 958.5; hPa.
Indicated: 992; hPa
